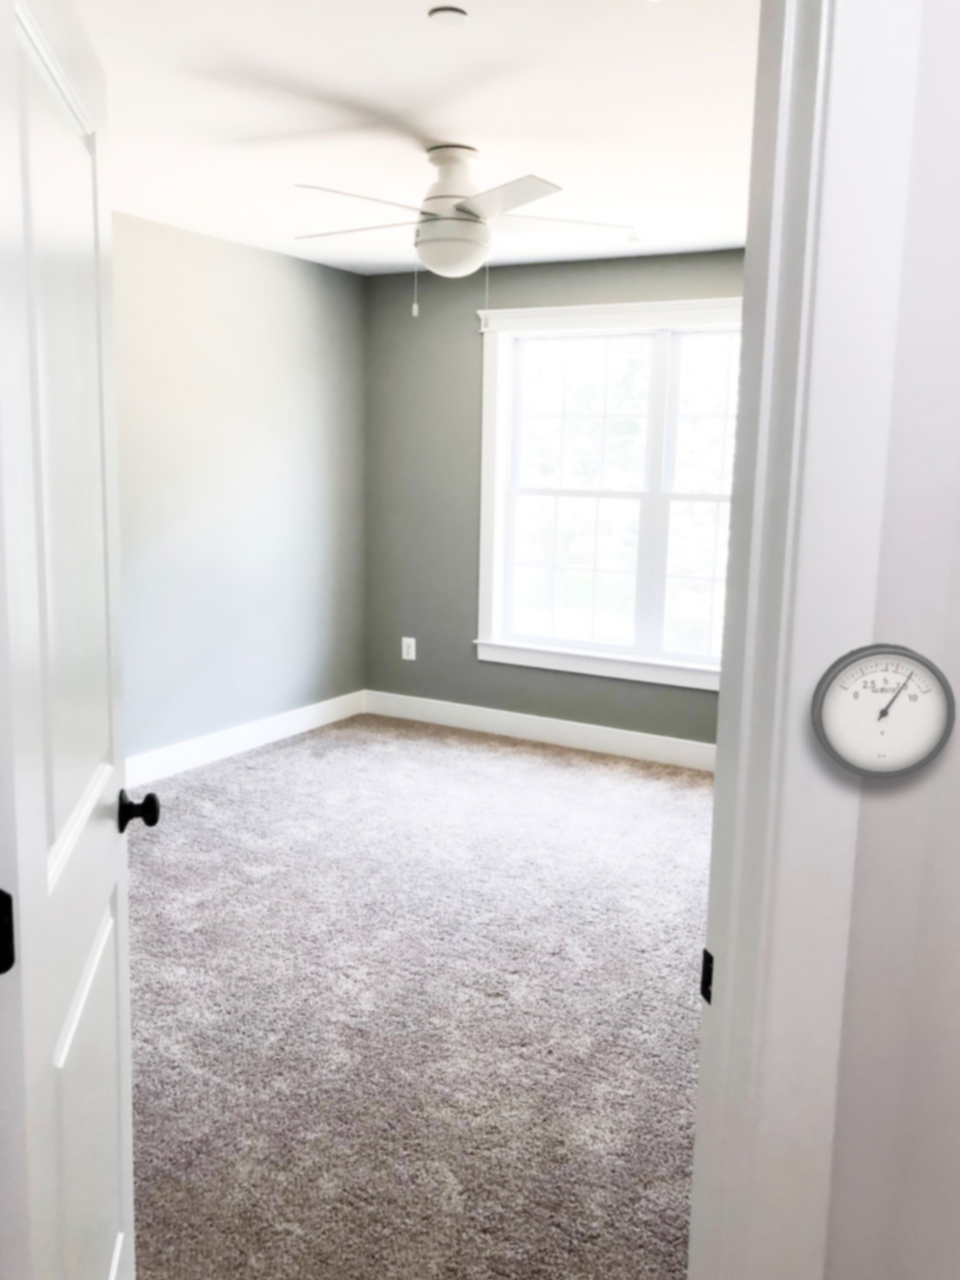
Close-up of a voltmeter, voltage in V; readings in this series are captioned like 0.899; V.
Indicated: 7.5; V
